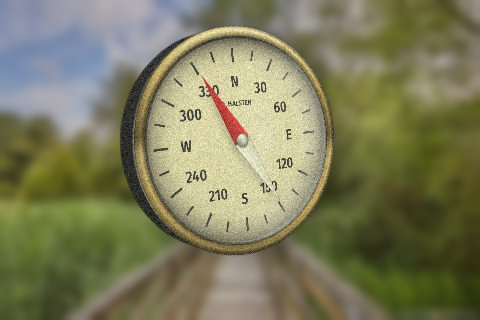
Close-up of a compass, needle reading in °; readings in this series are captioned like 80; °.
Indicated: 330; °
